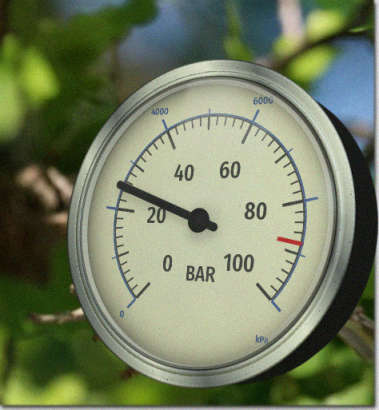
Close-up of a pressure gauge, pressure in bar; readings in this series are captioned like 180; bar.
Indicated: 25; bar
